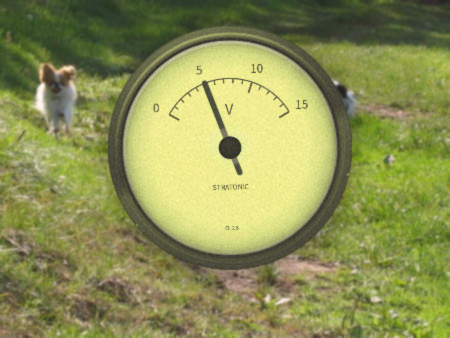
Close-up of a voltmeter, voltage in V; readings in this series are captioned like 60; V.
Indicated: 5; V
